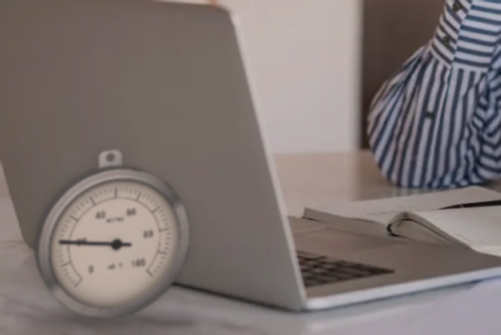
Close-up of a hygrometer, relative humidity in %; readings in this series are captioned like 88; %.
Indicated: 20; %
